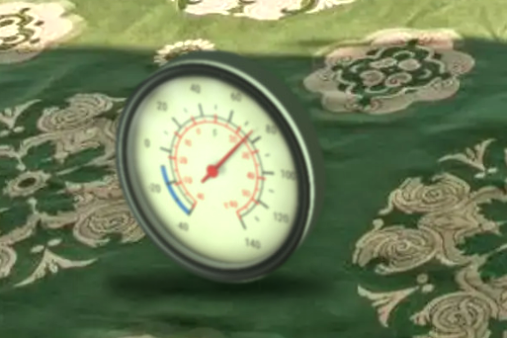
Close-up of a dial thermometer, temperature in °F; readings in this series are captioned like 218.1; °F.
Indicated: 75; °F
